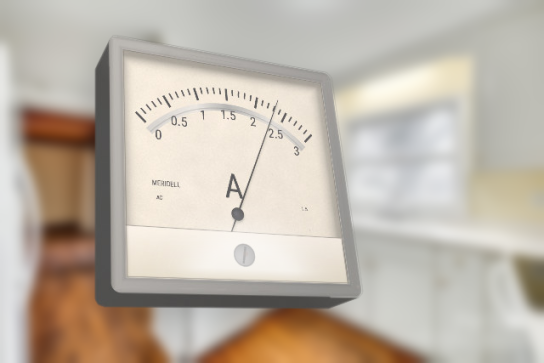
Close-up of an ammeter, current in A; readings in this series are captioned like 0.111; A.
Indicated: 2.3; A
